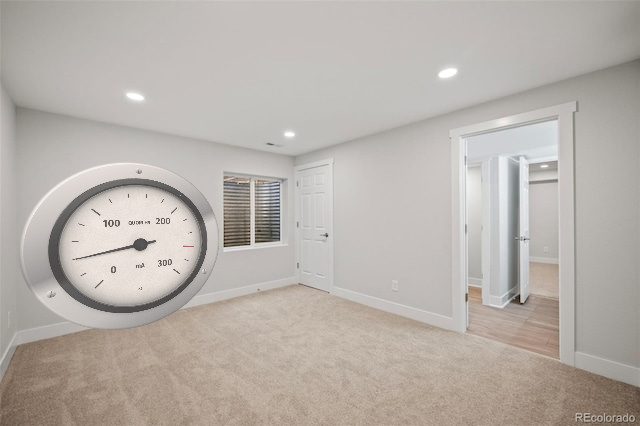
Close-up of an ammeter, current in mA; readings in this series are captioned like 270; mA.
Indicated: 40; mA
